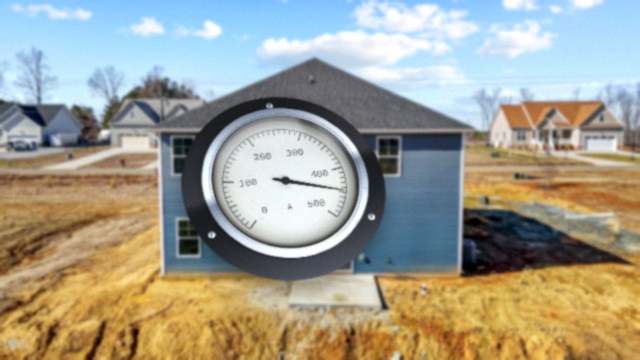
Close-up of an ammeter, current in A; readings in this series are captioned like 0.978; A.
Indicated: 450; A
